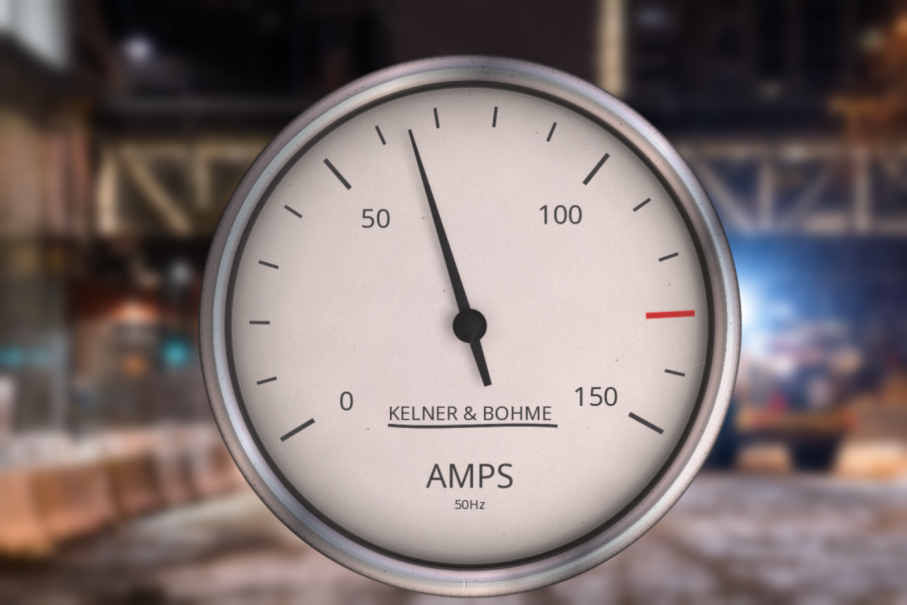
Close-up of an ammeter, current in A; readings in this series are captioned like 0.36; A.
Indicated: 65; A
